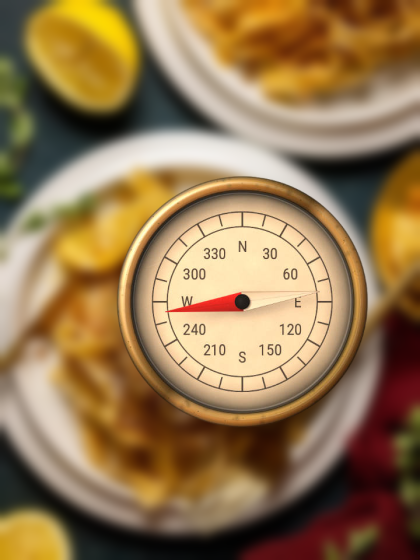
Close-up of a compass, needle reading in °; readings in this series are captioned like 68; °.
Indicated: 262.5; °
